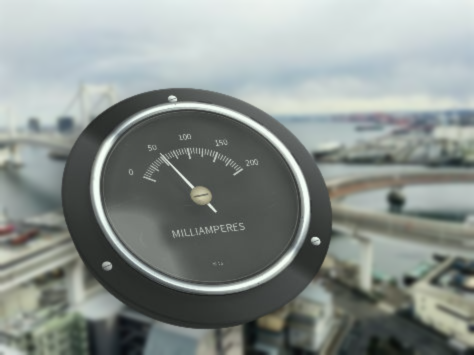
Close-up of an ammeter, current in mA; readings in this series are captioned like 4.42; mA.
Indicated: 50; mA
